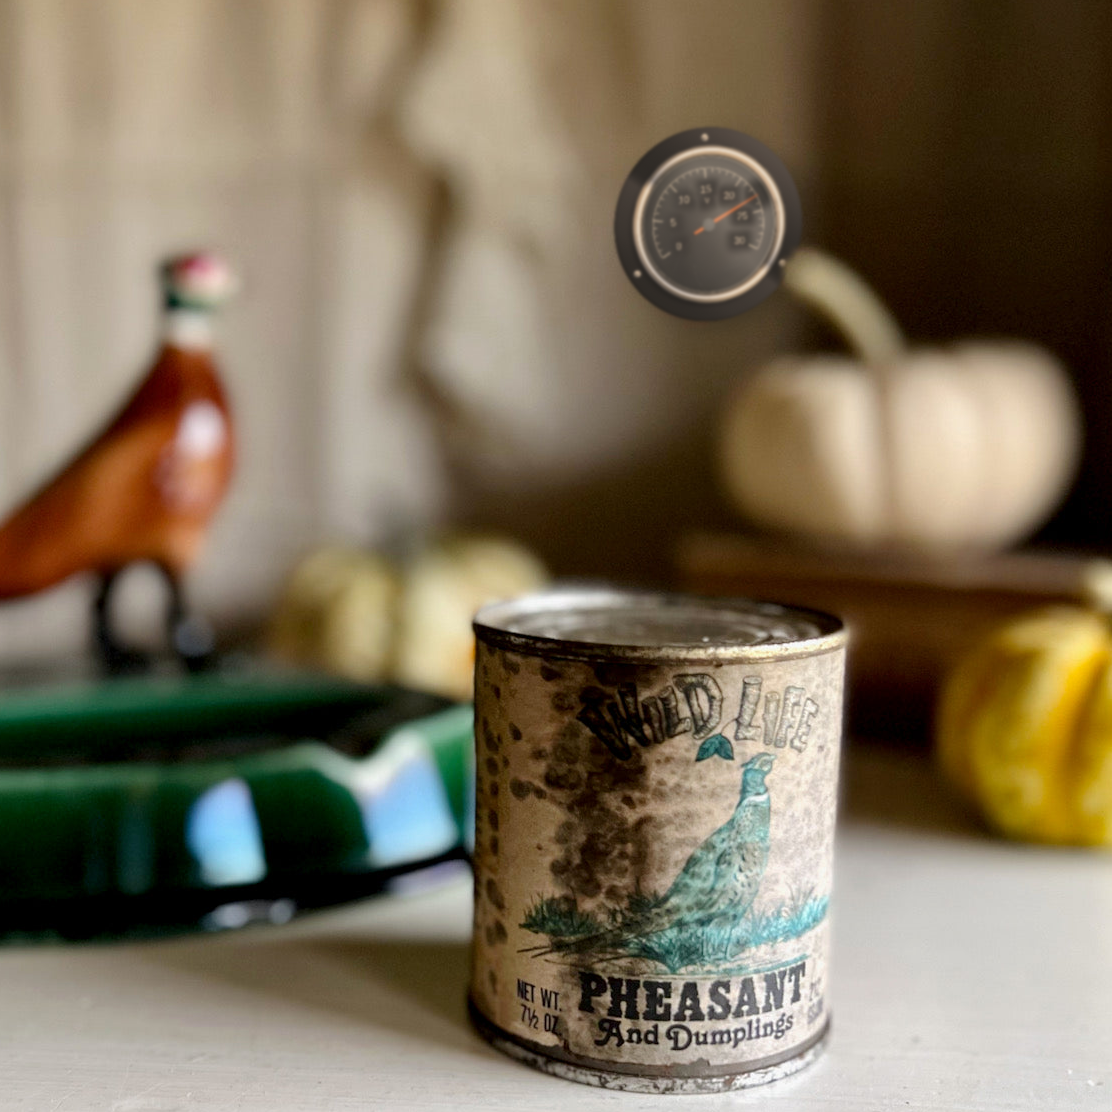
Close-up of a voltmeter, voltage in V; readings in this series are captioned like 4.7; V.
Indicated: 23; V
